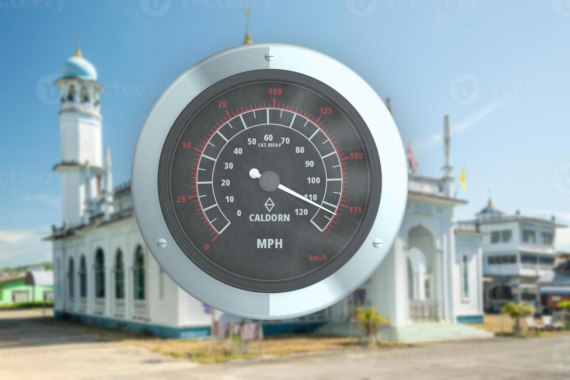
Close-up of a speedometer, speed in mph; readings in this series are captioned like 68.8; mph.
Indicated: 112.5; mph
